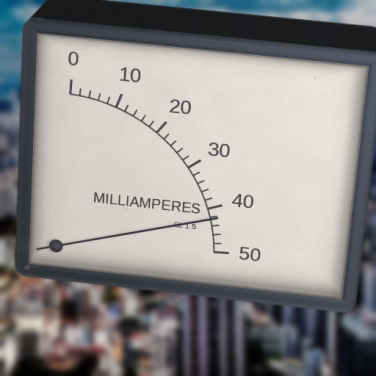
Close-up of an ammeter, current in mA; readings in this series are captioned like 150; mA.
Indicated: 42; mA
